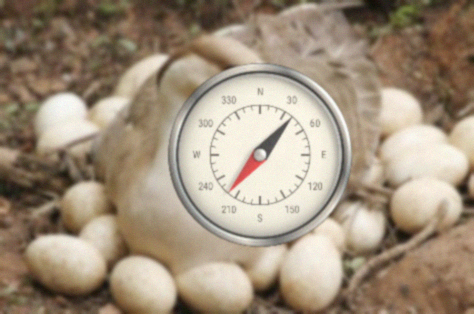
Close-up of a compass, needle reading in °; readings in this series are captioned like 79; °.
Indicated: 220; °
